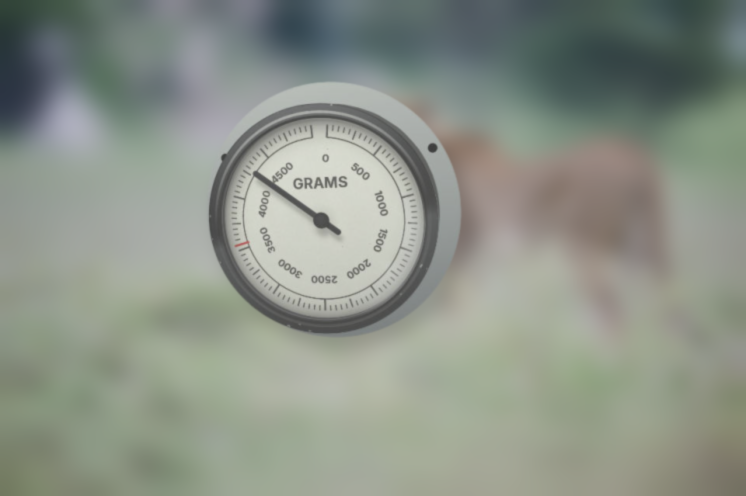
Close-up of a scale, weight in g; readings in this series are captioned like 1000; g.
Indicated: 4300; g
